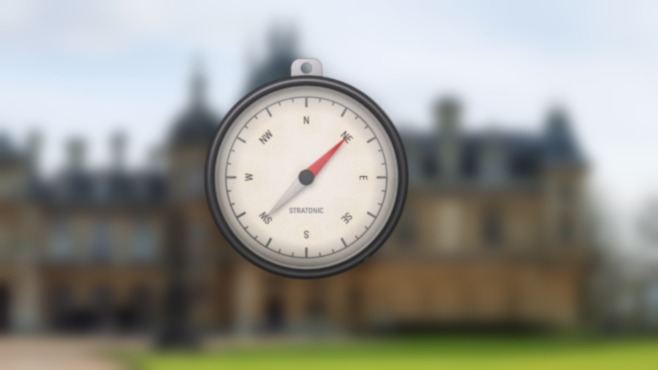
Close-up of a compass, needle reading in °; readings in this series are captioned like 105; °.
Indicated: 45; °
